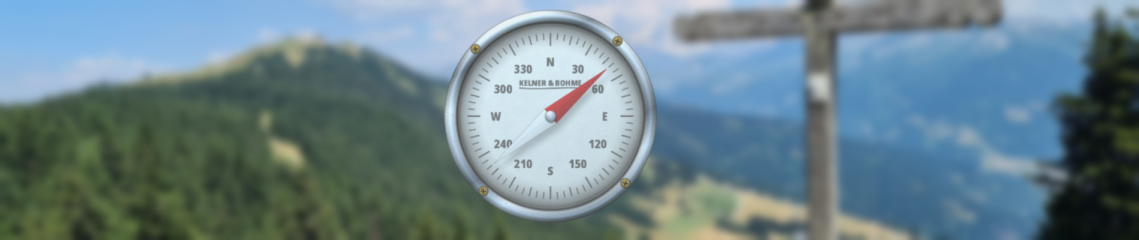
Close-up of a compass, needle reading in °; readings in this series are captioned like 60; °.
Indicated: 50; °
